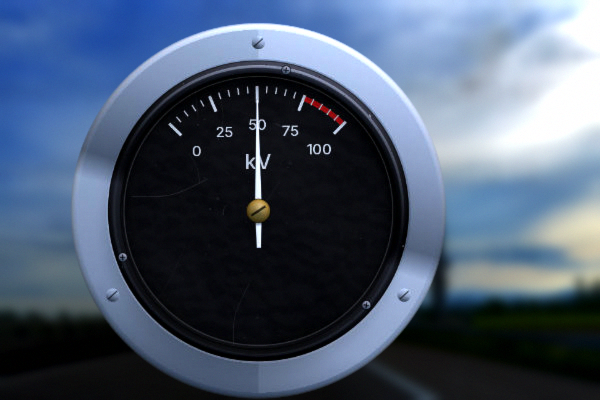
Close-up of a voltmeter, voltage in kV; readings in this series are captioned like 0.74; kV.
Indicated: 50; kV
